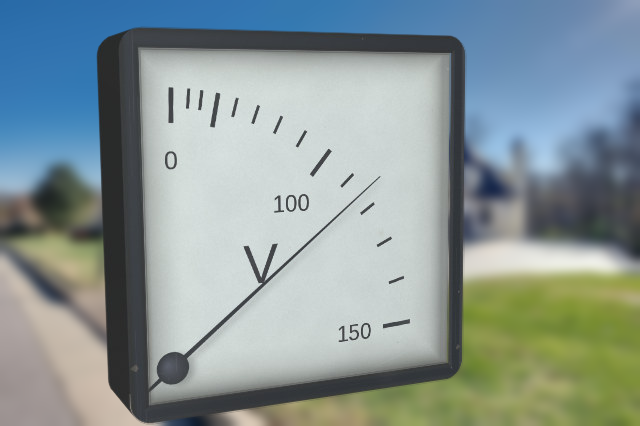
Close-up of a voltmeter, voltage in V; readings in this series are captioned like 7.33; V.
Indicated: 115; V
